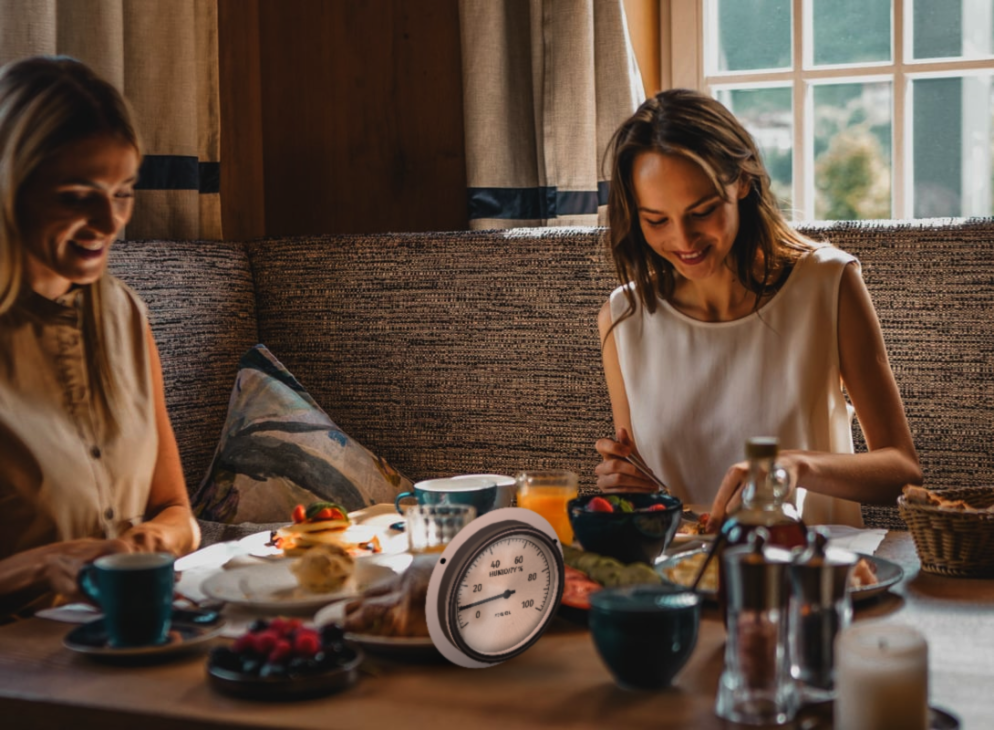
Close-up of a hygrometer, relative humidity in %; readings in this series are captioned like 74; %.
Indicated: 10; %
